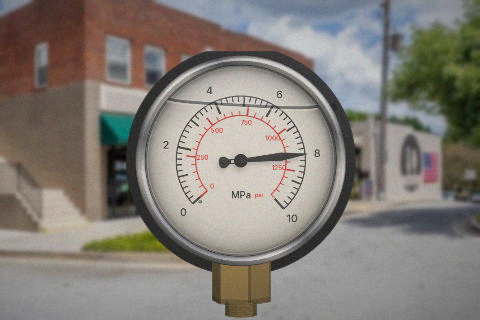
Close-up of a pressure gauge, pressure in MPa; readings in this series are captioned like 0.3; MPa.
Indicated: 8; MPa
